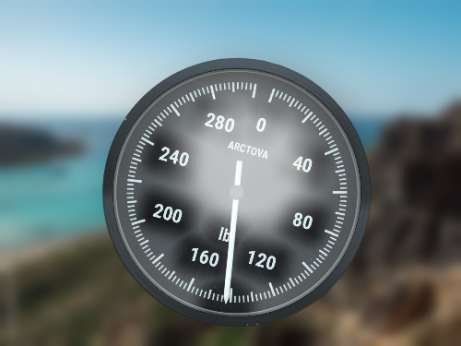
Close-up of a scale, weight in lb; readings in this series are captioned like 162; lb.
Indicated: 142; lb
